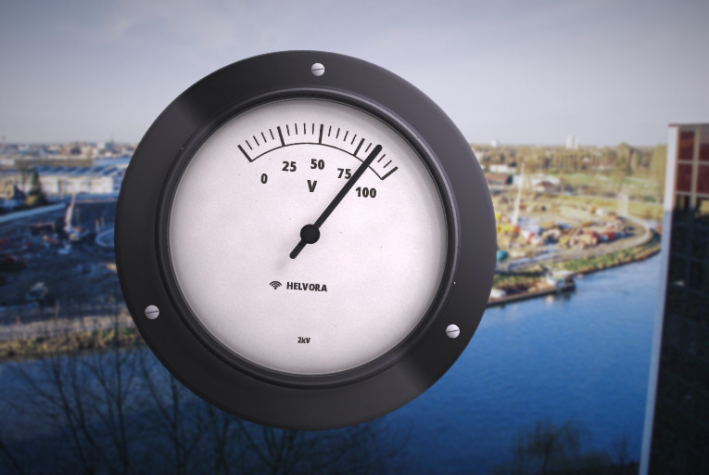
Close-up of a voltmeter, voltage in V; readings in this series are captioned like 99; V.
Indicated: 85; V
